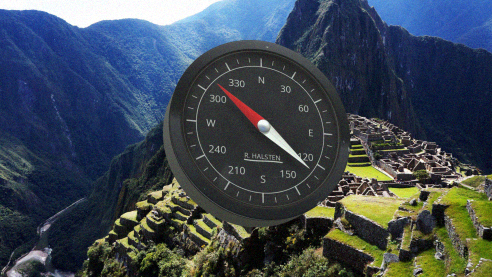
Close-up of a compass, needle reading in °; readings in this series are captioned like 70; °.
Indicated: 310; °
